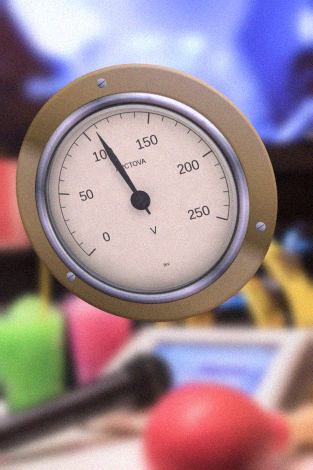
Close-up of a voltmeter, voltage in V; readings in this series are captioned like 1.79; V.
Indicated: 110; V
